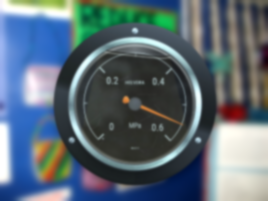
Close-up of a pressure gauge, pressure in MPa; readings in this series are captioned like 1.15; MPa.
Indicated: 0.55; MPa
